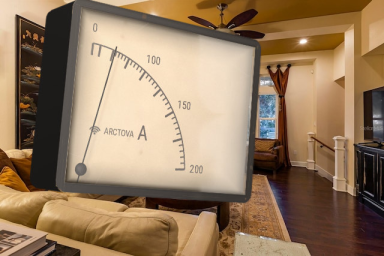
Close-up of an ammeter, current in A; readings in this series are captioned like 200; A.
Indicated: 50; A
